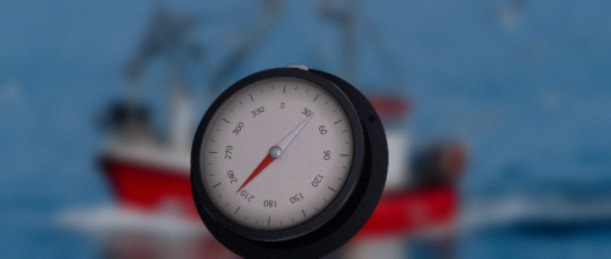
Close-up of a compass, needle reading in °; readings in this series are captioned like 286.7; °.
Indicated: 220; °
